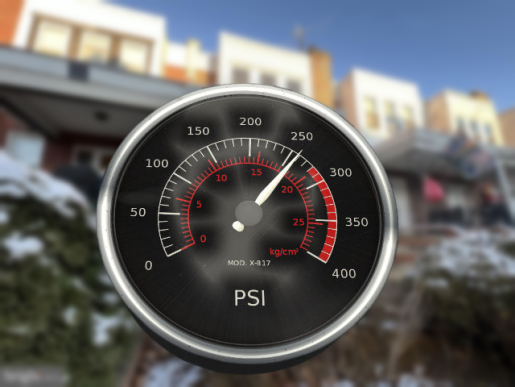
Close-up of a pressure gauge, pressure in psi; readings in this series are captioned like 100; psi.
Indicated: 260; psi
